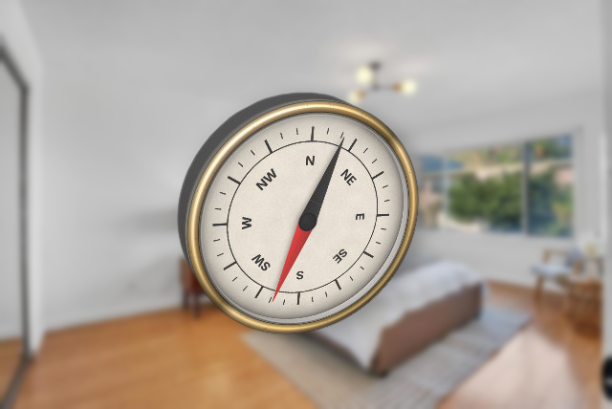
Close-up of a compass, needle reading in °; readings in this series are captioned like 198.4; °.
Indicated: 200; °
